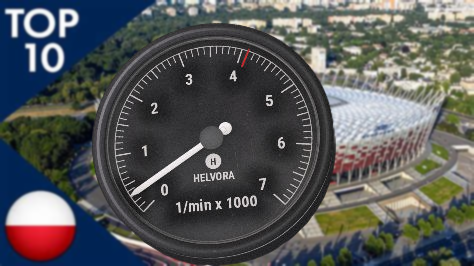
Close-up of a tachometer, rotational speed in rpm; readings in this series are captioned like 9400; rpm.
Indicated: 300; rpm
